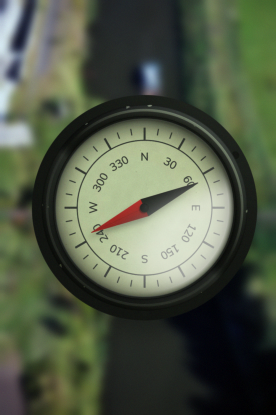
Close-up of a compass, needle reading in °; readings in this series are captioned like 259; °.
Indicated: 245; °
